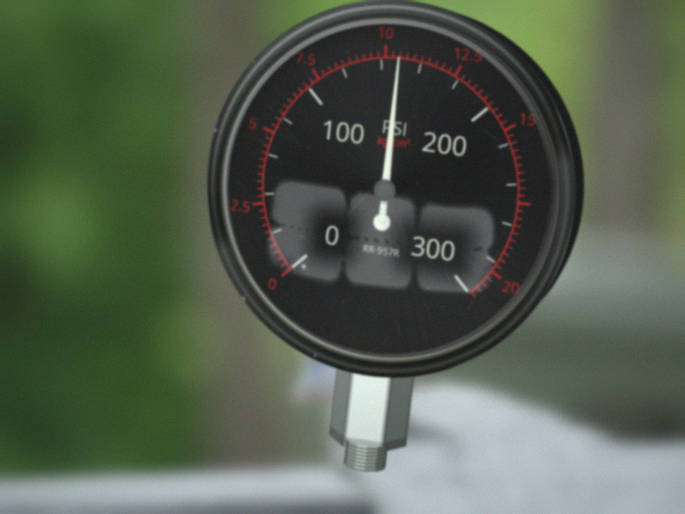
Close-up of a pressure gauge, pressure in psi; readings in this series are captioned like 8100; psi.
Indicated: 150; psi
